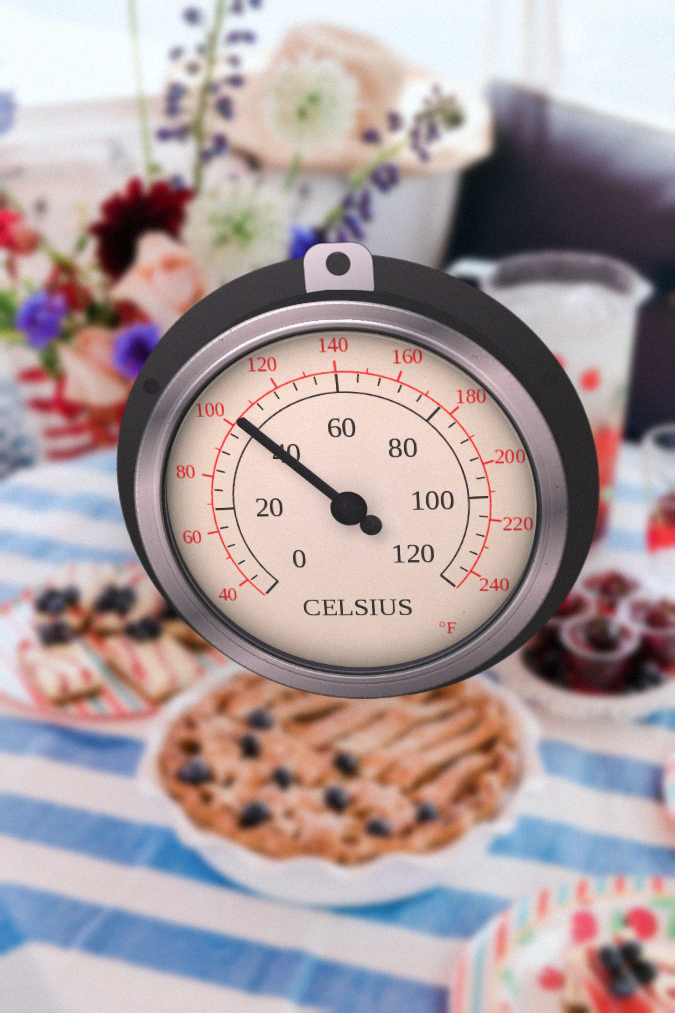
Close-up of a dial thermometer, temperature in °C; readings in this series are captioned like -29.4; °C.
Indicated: 40; °C
